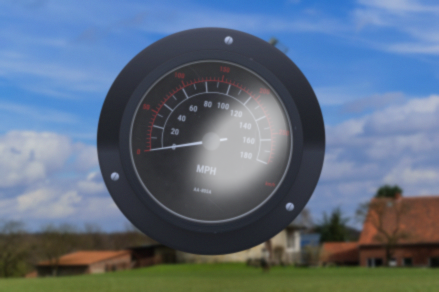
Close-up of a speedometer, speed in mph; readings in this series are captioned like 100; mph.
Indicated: 0; mph
